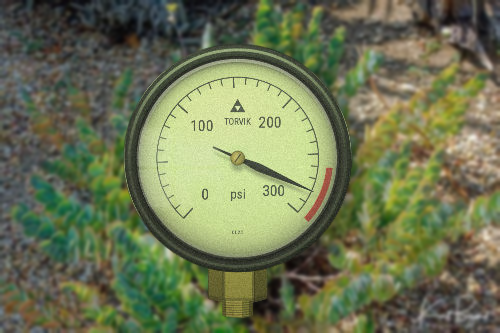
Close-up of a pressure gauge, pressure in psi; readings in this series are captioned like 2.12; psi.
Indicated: 280; psi
